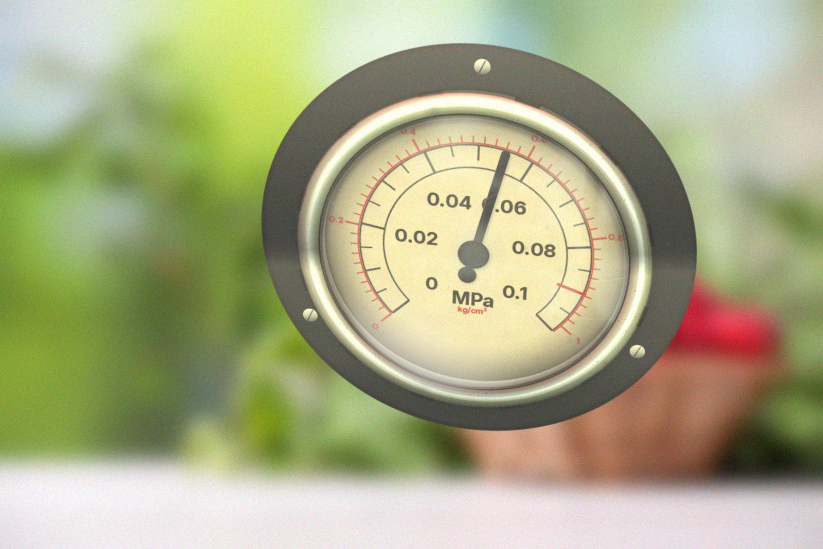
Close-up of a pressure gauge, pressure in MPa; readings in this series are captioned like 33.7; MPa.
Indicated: 0.055; MPa
